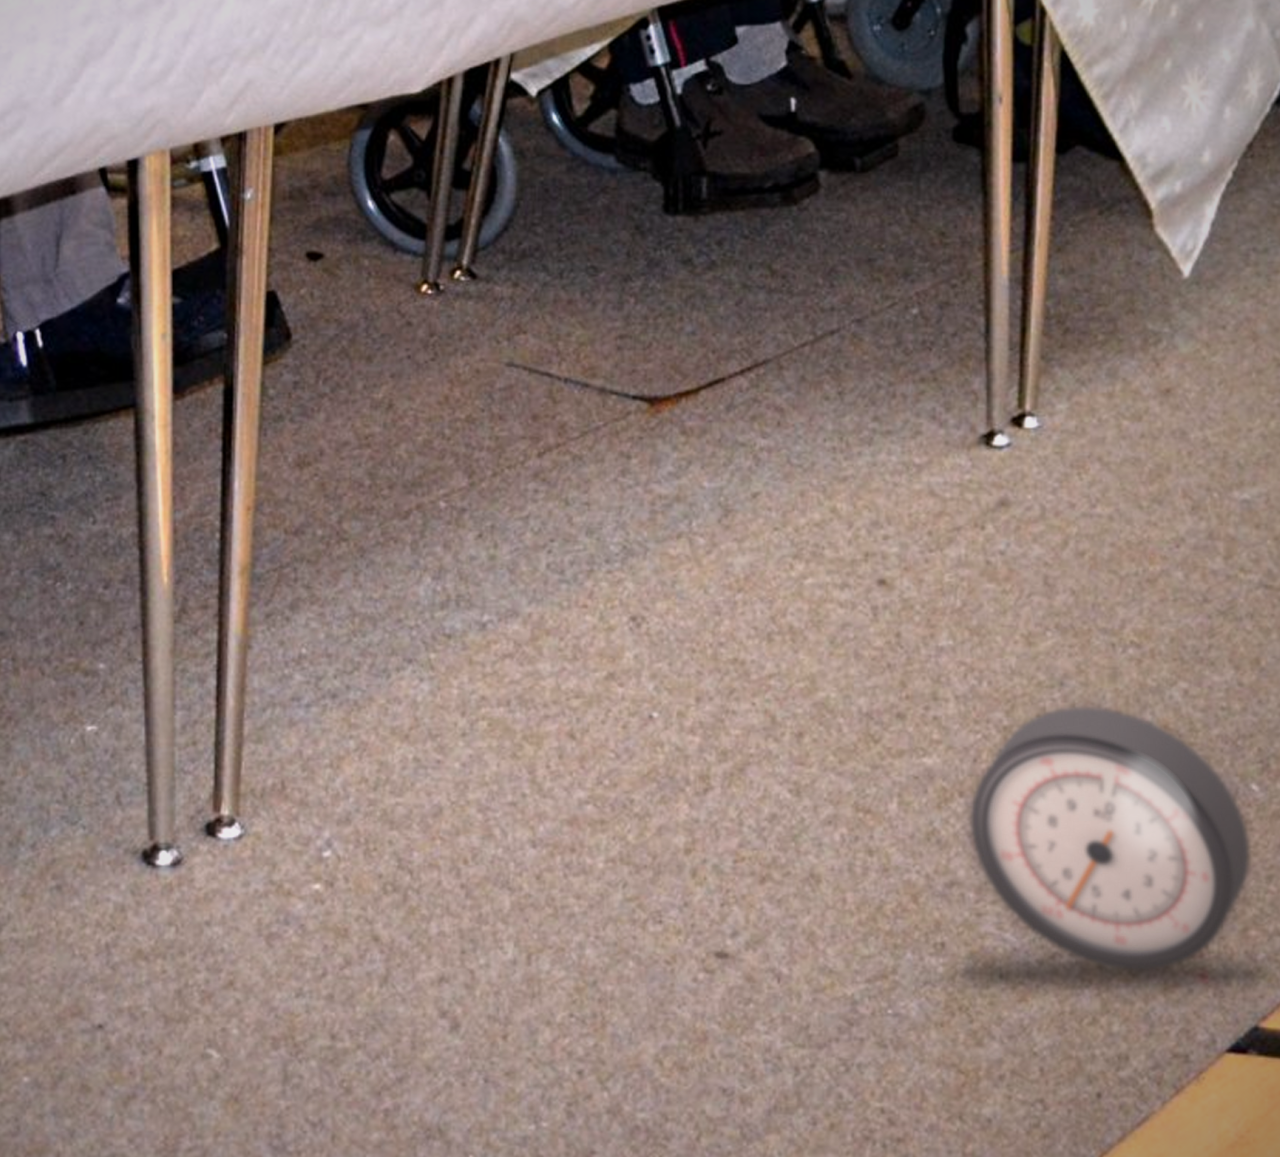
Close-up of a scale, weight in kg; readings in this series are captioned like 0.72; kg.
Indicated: 5.5; kg
